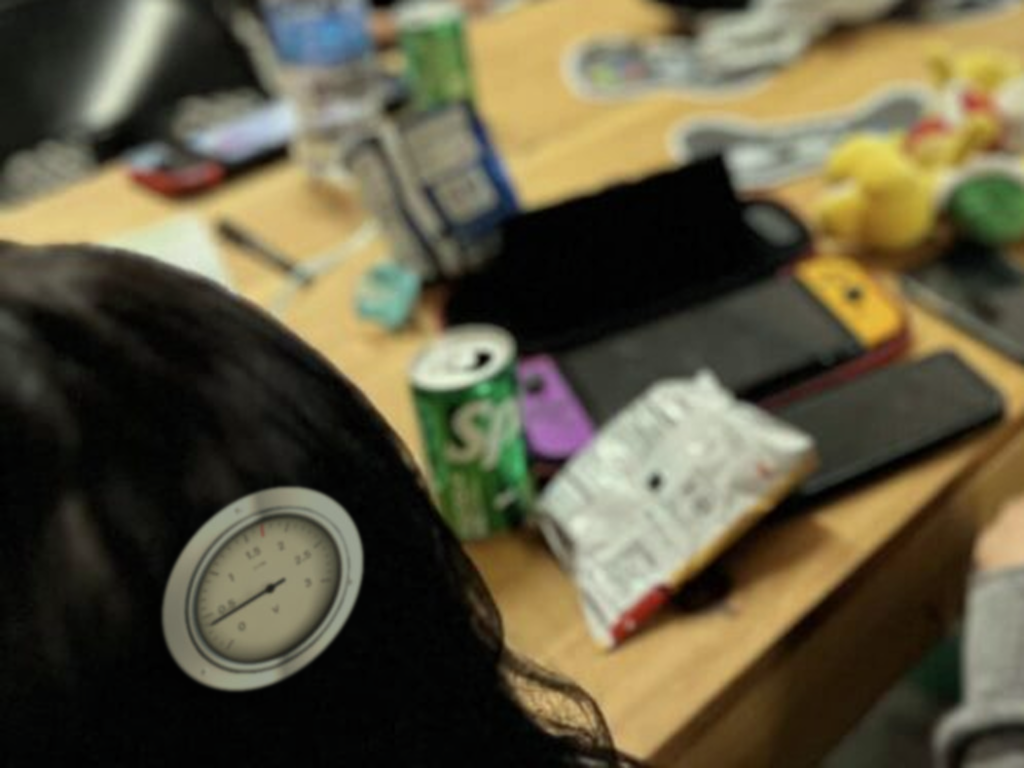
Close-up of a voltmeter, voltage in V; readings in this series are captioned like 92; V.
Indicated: 0.4; V
